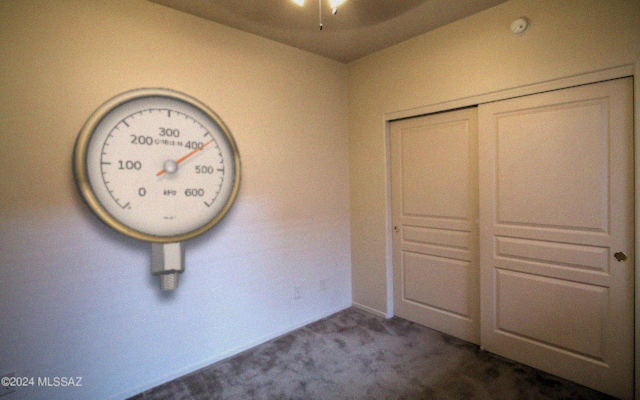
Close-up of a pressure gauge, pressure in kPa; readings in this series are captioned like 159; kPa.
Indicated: 420; kPa
